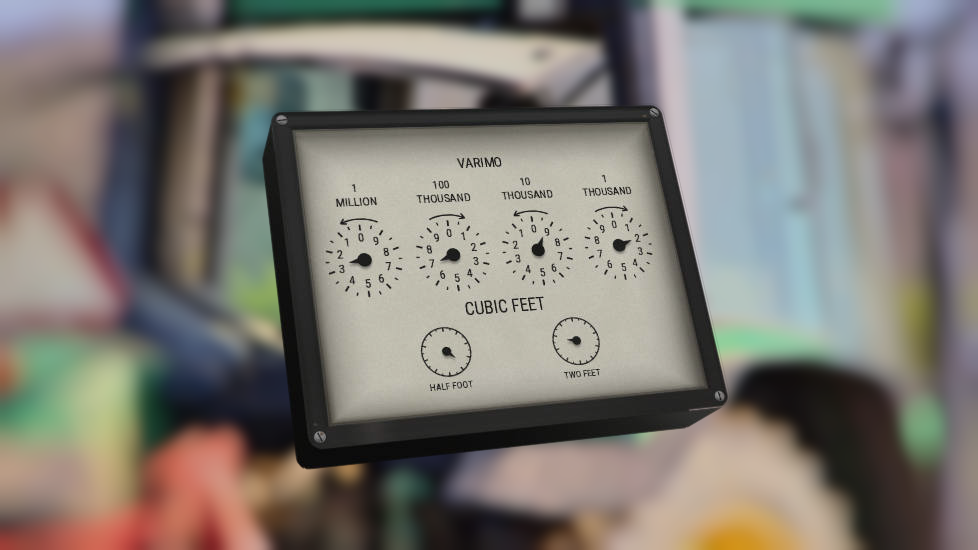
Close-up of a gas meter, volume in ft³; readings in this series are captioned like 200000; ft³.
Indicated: 269200; ft³
